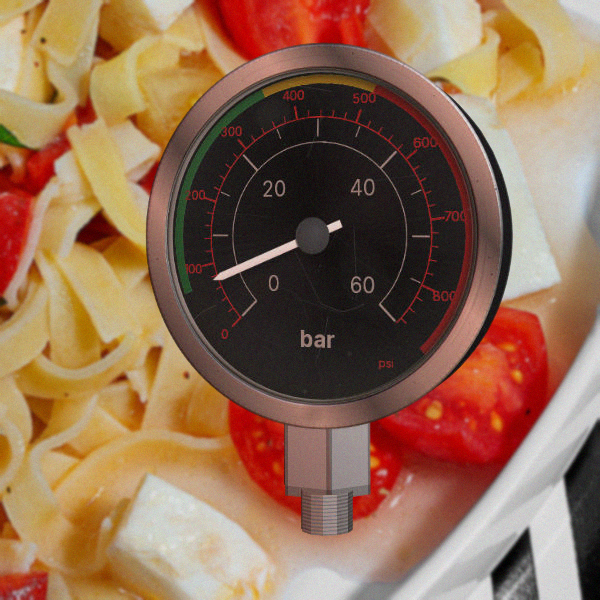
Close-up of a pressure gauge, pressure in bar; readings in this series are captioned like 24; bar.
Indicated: 5; bar
